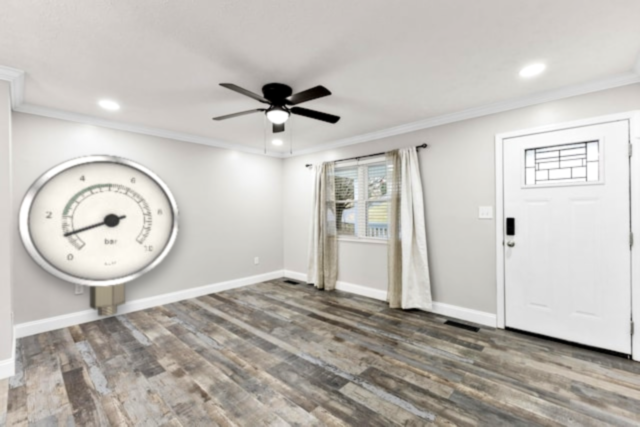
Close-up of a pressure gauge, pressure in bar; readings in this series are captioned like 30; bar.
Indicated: 1; bar
